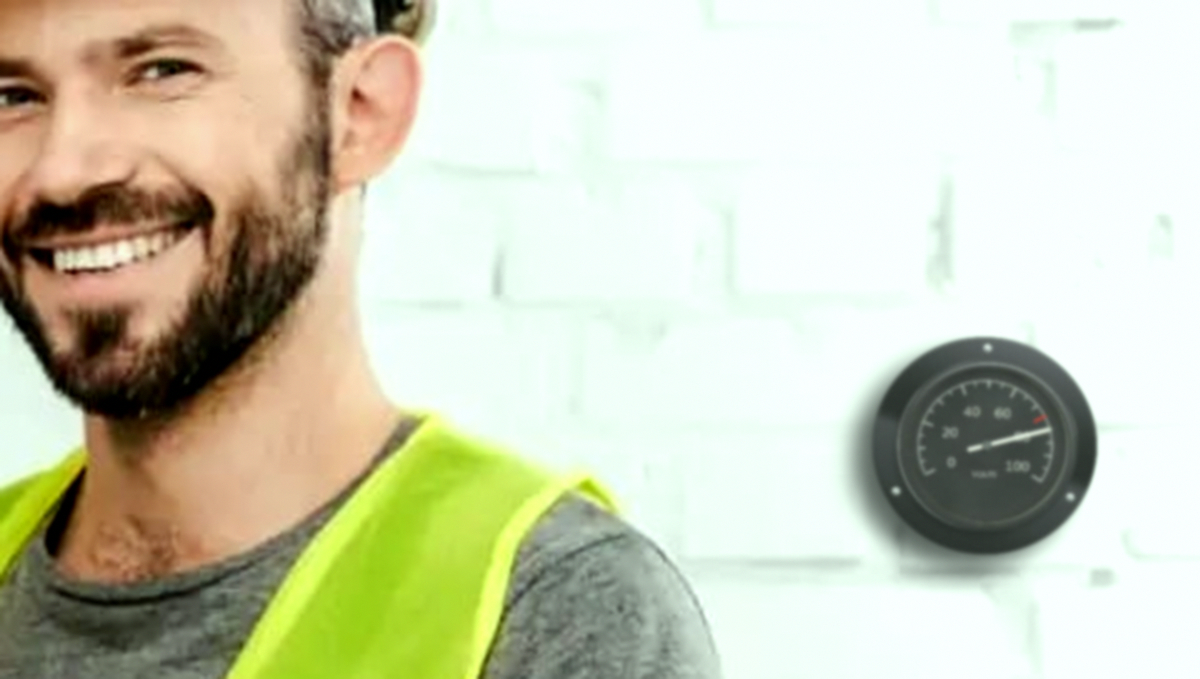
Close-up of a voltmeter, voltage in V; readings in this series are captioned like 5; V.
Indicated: 80; V
